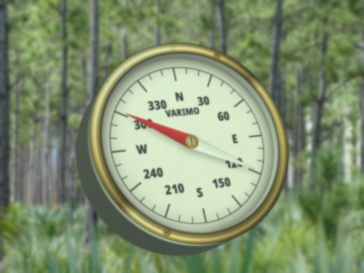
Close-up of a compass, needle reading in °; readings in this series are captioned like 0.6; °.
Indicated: 300; °
